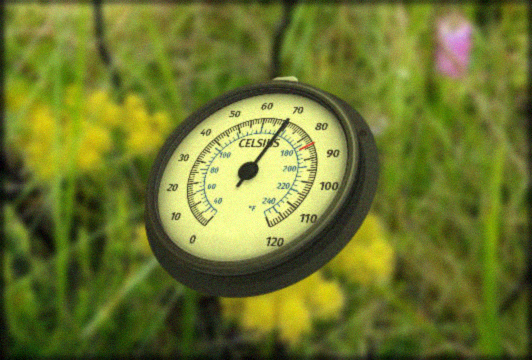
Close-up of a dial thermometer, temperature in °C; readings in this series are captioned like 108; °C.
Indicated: 70; °C
